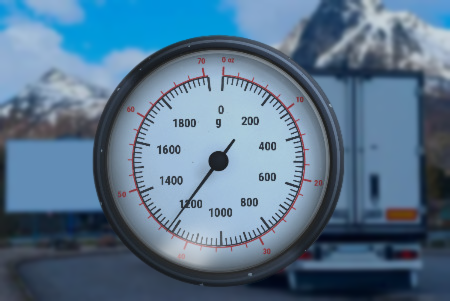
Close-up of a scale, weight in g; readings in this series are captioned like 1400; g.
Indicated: 1220; g
